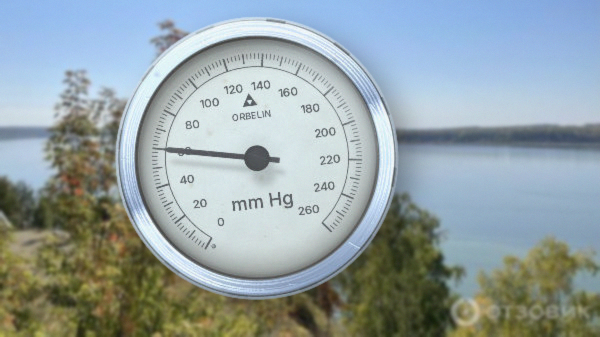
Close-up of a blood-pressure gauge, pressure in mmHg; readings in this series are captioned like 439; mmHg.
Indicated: 60; mmHg
